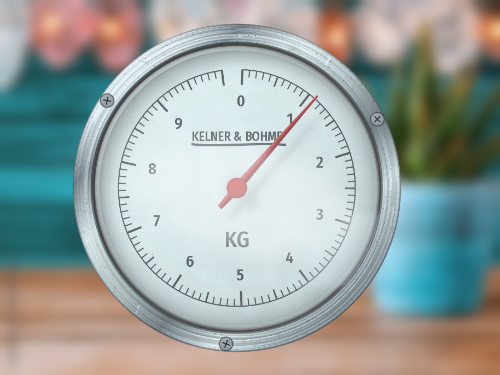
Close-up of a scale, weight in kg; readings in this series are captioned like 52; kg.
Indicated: 1.1; kg
